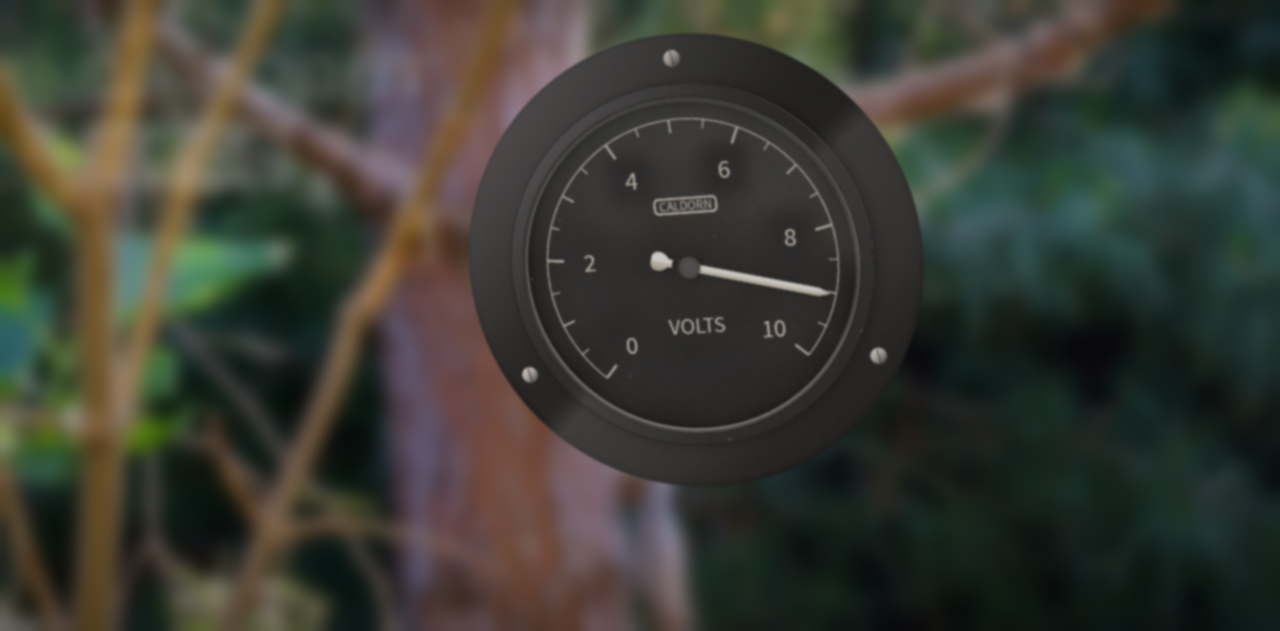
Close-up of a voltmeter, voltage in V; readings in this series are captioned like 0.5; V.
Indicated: 9; V
